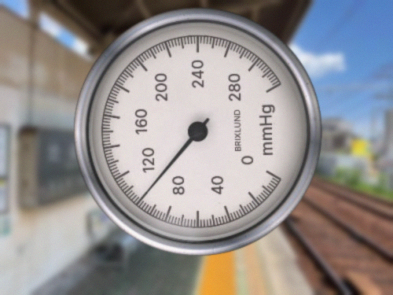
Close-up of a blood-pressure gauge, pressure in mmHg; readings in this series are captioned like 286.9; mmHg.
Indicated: 100; mmHg
